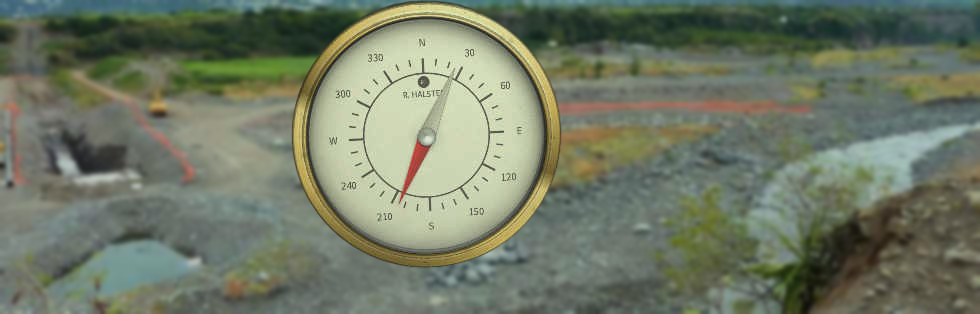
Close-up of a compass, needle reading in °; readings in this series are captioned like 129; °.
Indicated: 205; °
